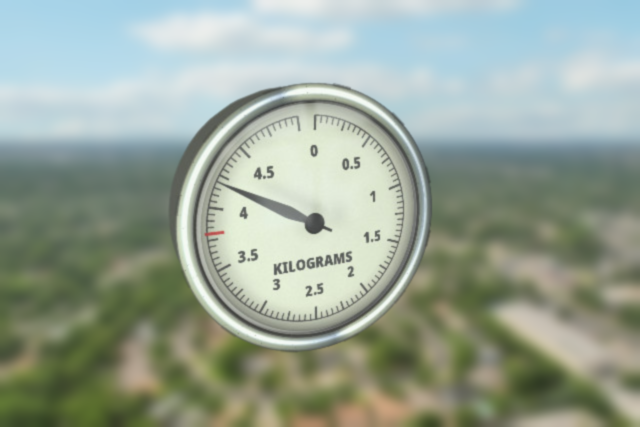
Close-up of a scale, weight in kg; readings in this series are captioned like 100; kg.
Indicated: 4.2; kg
